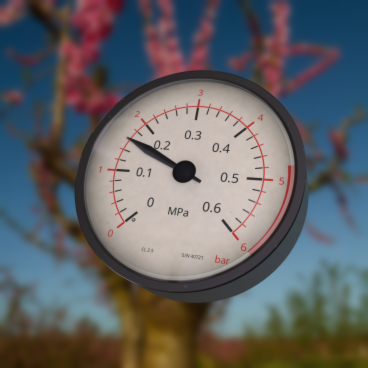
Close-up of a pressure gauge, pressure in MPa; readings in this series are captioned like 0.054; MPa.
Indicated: 0.16; MPa
